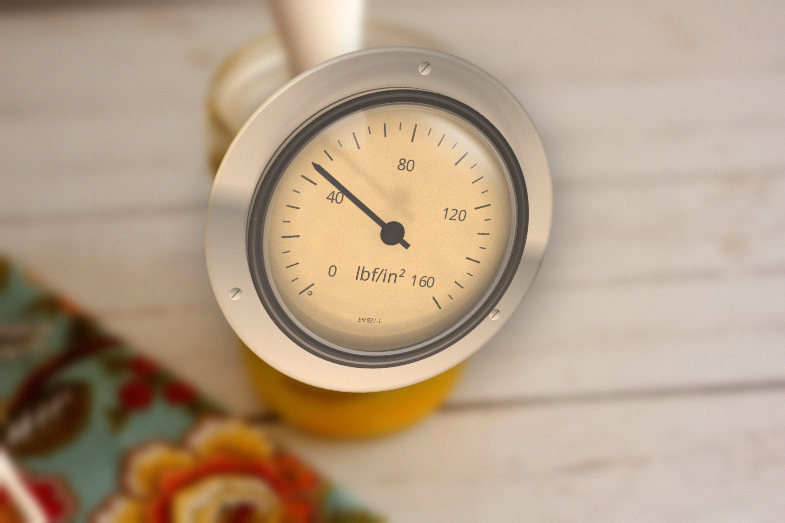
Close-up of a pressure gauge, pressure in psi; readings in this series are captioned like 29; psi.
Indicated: 45; psi
